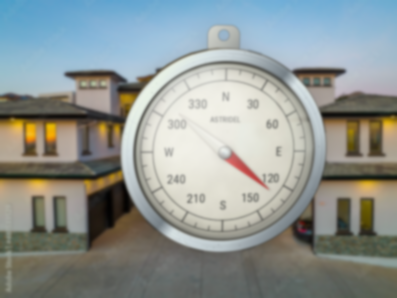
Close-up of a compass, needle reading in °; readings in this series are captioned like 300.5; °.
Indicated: 130; °
